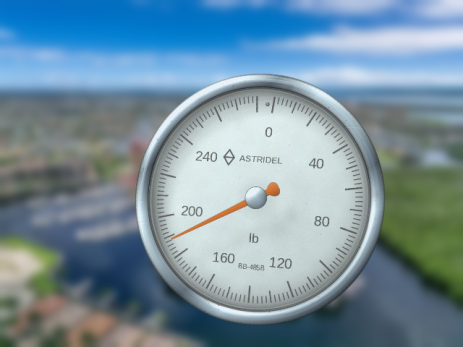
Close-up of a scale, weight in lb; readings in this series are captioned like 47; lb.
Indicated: 188; lb
